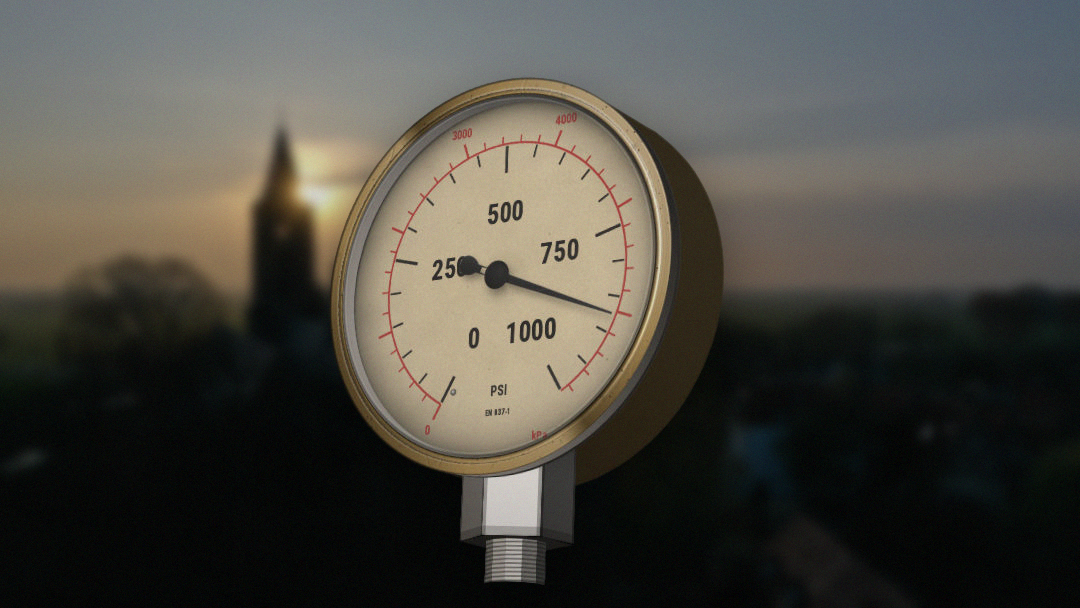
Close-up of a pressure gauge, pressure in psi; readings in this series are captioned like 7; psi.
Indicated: 875; psi
